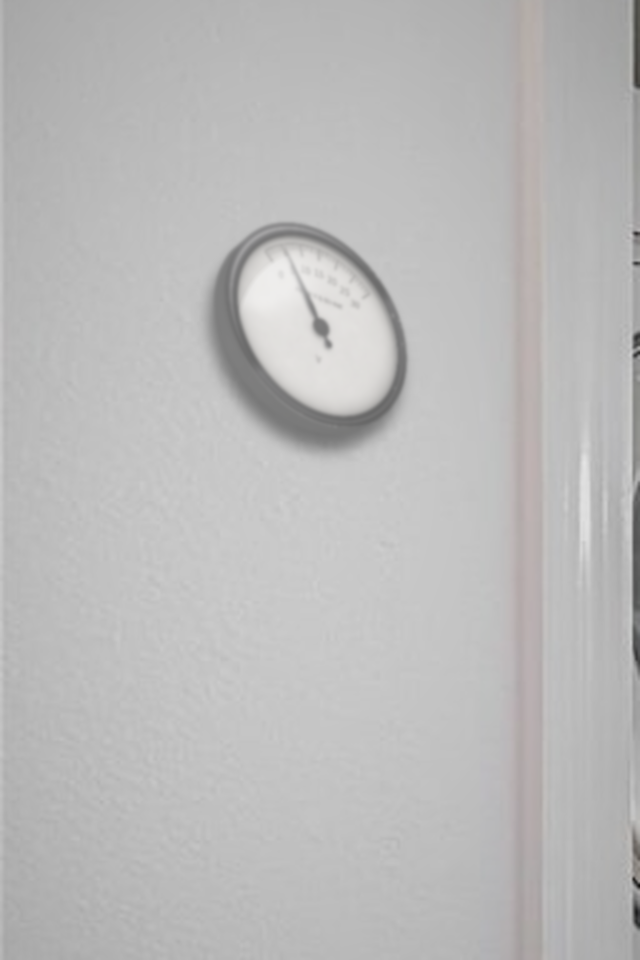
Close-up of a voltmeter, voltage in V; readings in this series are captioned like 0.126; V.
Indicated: 5; V
